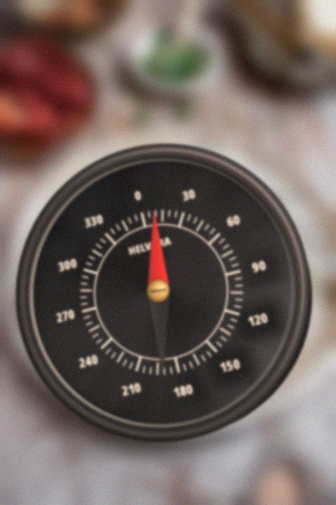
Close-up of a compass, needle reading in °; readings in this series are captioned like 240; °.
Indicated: 10; °
